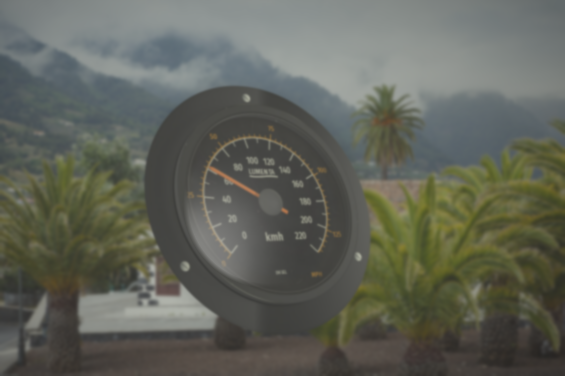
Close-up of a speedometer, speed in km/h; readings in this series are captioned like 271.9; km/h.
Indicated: 60; km/h
